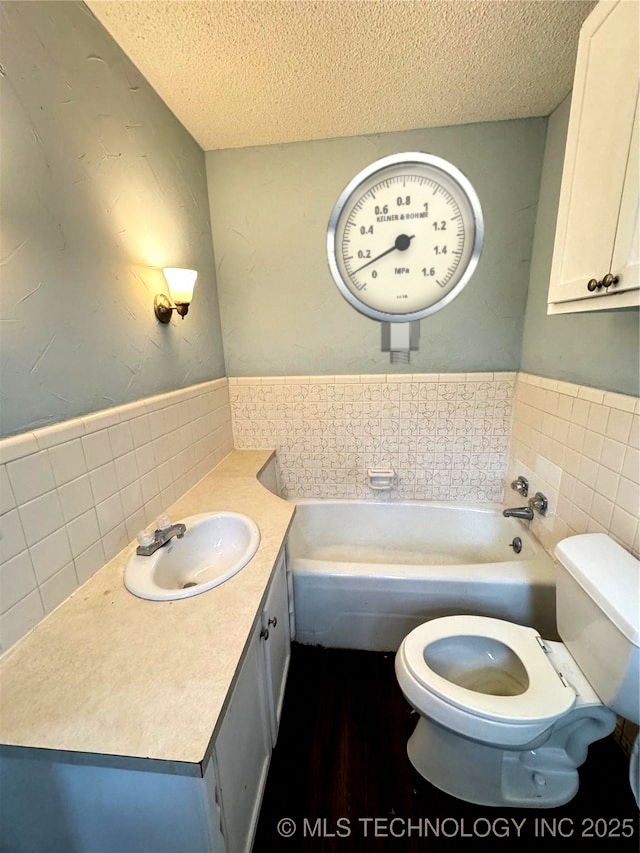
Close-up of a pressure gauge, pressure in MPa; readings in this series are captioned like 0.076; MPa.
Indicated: 0.1; MPa
